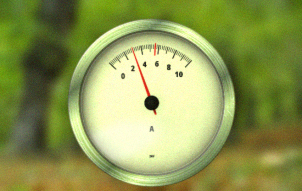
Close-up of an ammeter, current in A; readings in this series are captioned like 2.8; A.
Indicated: 3; A
